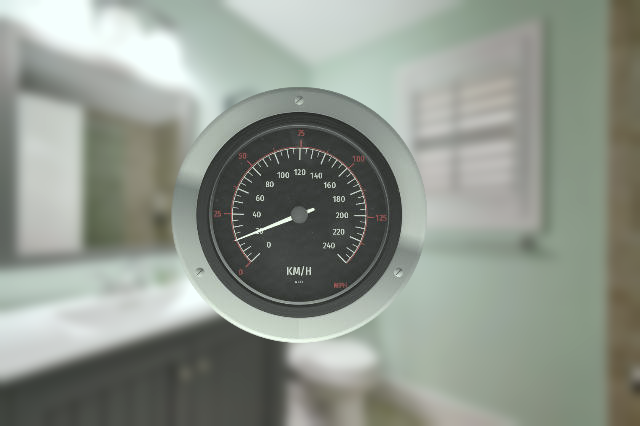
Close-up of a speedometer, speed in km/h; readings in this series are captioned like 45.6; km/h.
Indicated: 20; km/h
